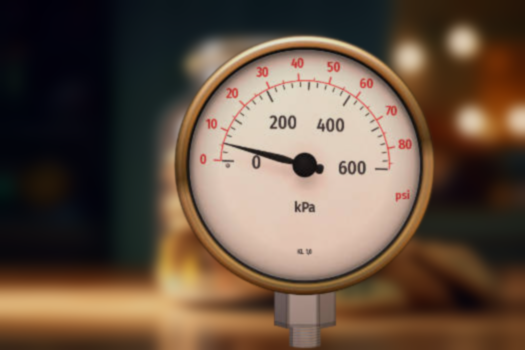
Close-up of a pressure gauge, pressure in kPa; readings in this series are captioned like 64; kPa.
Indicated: 40; kPa
